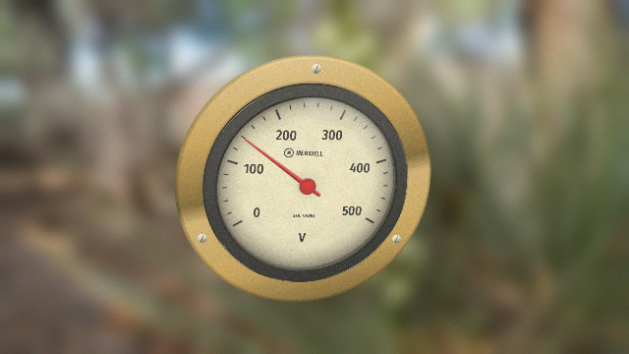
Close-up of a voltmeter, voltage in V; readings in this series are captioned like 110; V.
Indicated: 140; V
